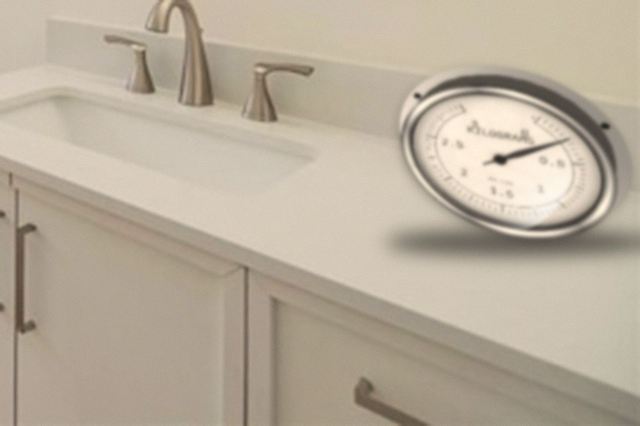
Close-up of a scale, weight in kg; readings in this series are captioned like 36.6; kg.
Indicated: 0.25; kg
